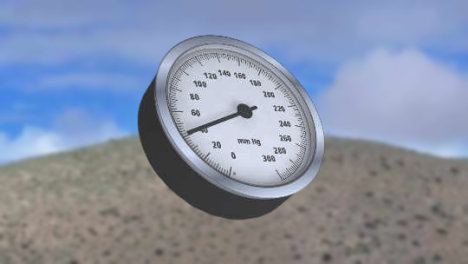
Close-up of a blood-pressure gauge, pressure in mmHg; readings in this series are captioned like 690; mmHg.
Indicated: 40; mmHg
